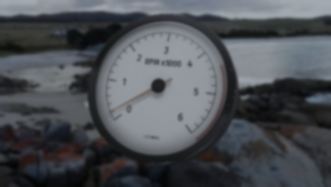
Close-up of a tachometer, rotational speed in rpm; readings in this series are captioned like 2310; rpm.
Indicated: 200; rpm
